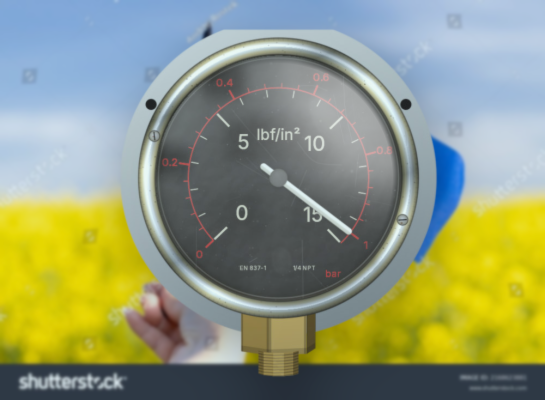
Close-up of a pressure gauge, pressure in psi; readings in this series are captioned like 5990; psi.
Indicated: 14.5; psi
